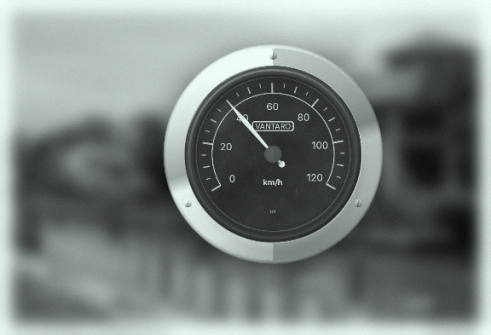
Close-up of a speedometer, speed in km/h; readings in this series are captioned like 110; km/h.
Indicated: 40; km/h
